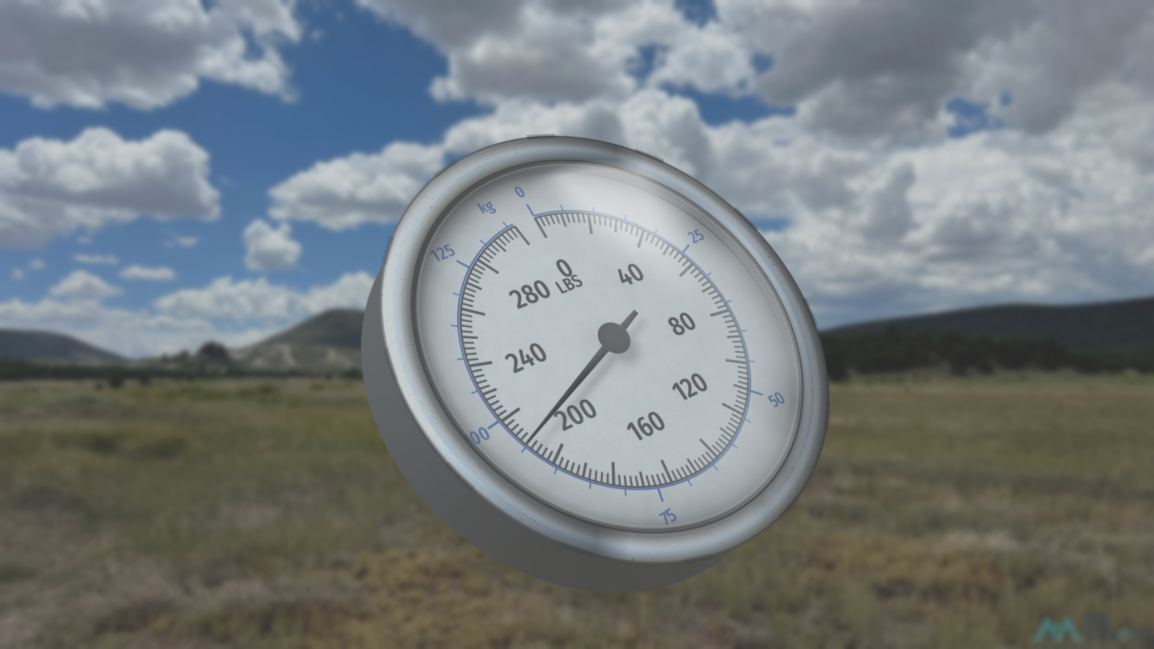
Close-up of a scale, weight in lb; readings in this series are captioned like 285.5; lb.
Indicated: 210; lb
